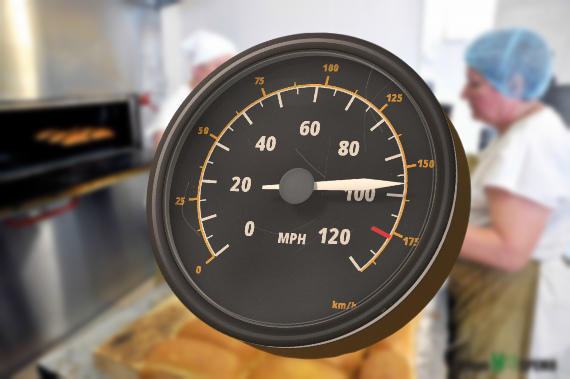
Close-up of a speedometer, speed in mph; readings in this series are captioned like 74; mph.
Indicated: 97.5; mph
